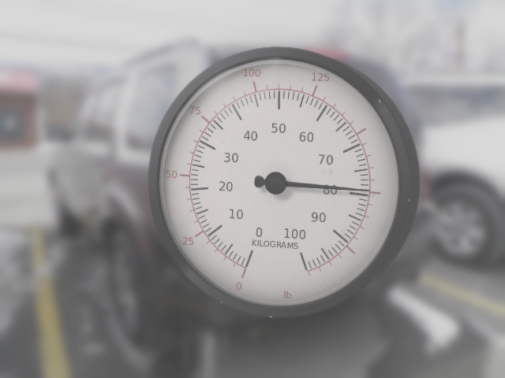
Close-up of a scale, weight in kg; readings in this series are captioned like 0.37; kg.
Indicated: 79; kg
